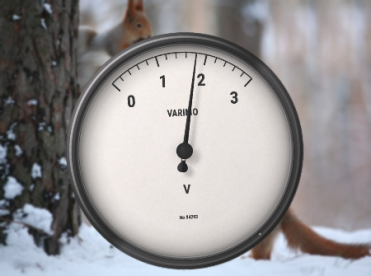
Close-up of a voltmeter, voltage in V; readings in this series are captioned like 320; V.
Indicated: 1.8; V
